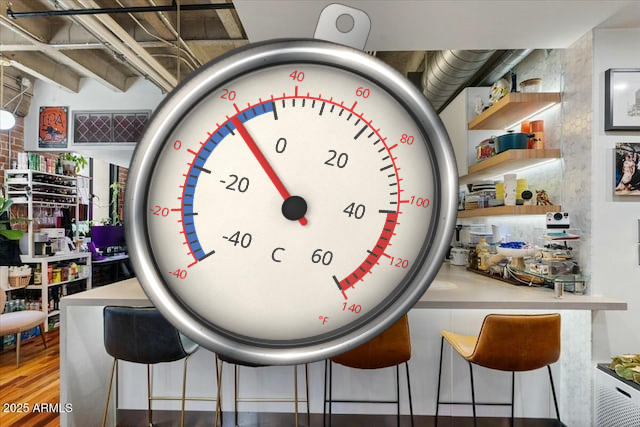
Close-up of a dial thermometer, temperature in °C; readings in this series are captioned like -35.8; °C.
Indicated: -8; °C
